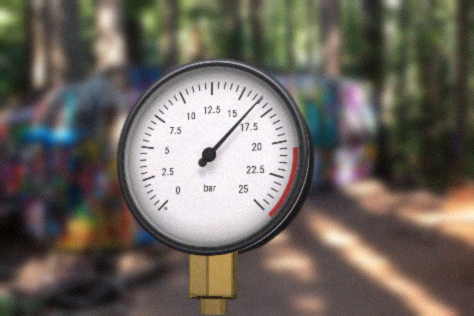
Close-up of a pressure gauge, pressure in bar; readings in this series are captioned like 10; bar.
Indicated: 16.5; bar
